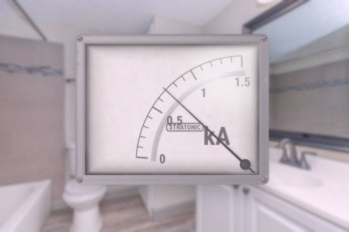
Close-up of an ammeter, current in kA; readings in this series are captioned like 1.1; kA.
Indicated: 0.7; kA
